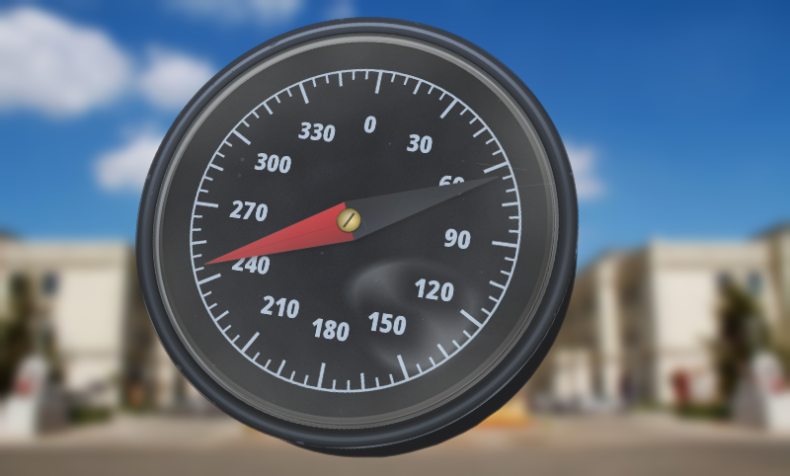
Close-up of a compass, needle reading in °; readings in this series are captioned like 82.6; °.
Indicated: 245; °
